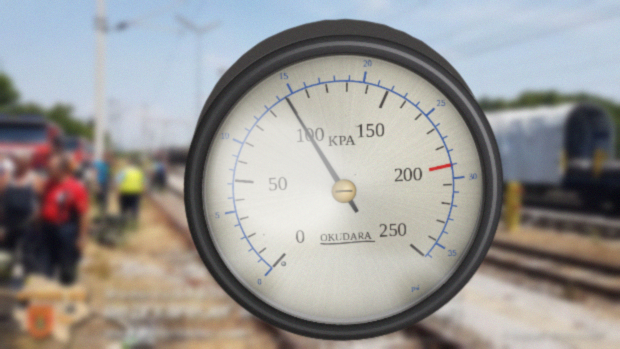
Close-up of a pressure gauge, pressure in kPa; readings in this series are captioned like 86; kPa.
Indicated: 100; kPa
